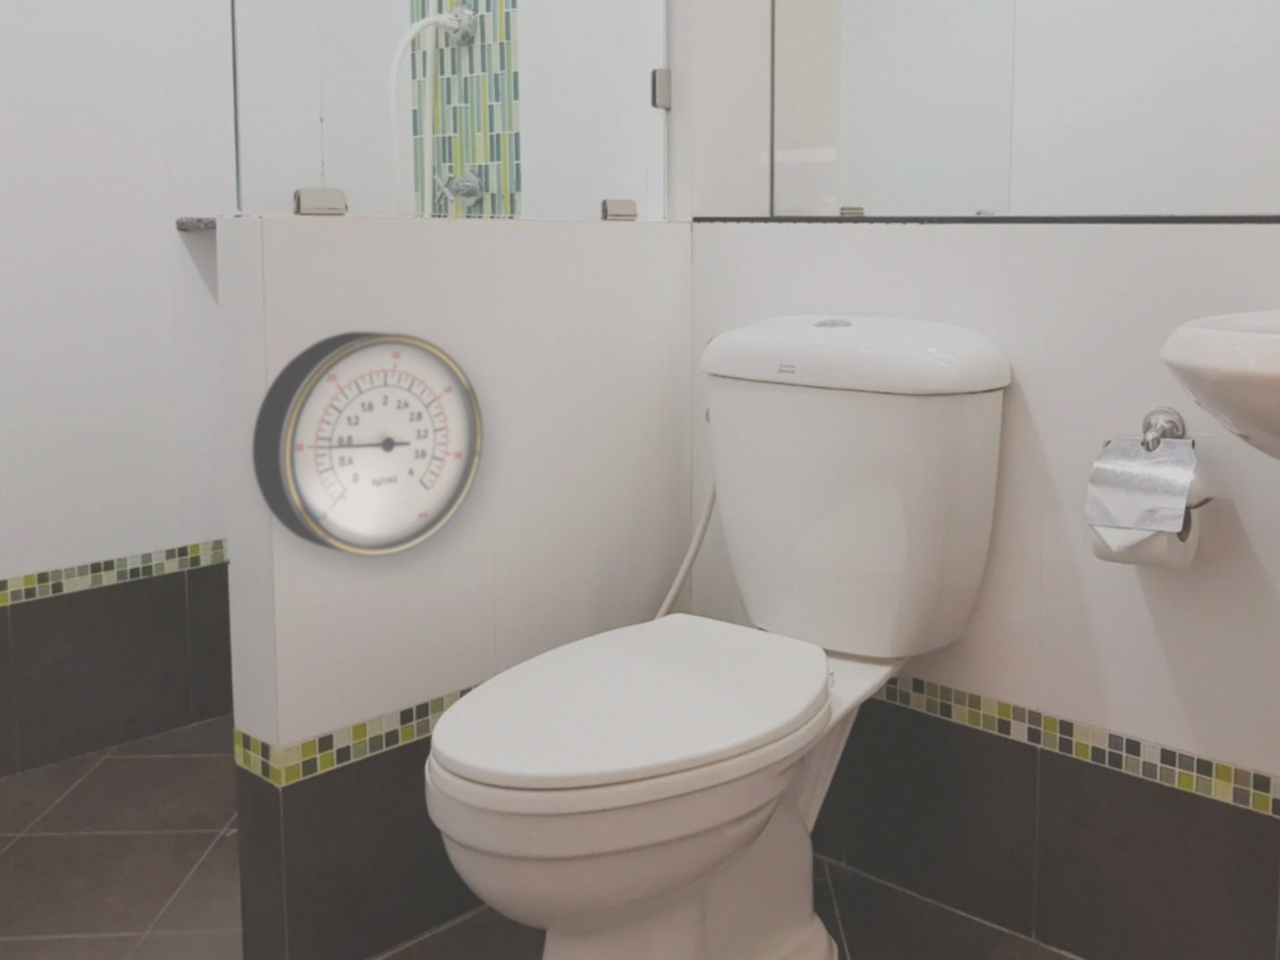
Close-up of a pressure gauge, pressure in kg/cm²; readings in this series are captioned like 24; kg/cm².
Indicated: 0.7; kg/cm²
